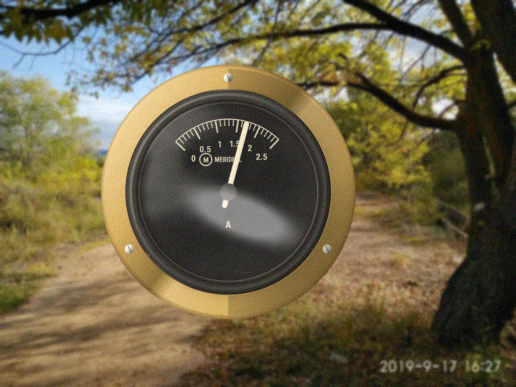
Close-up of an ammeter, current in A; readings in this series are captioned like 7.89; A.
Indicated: 1.7; A
